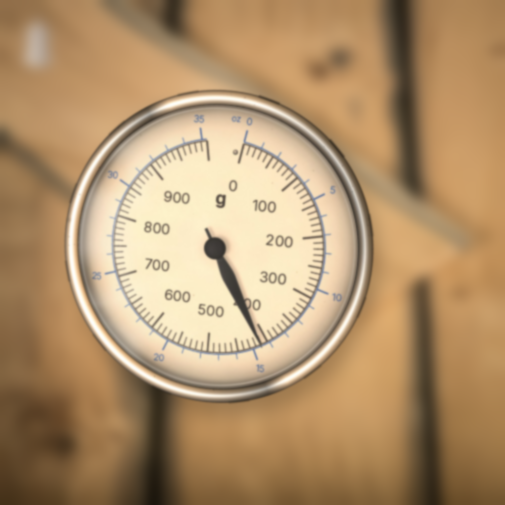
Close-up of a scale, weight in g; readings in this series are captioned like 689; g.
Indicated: 410; g
